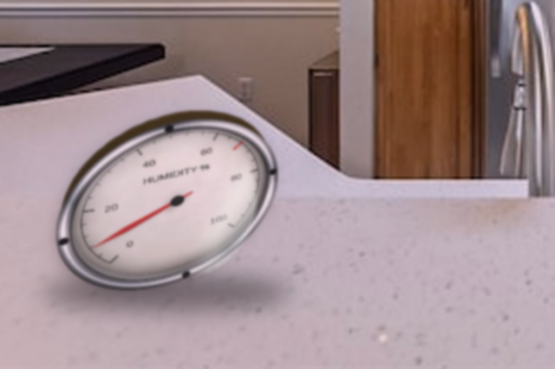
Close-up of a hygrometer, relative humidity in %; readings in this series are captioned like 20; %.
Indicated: 8; %
